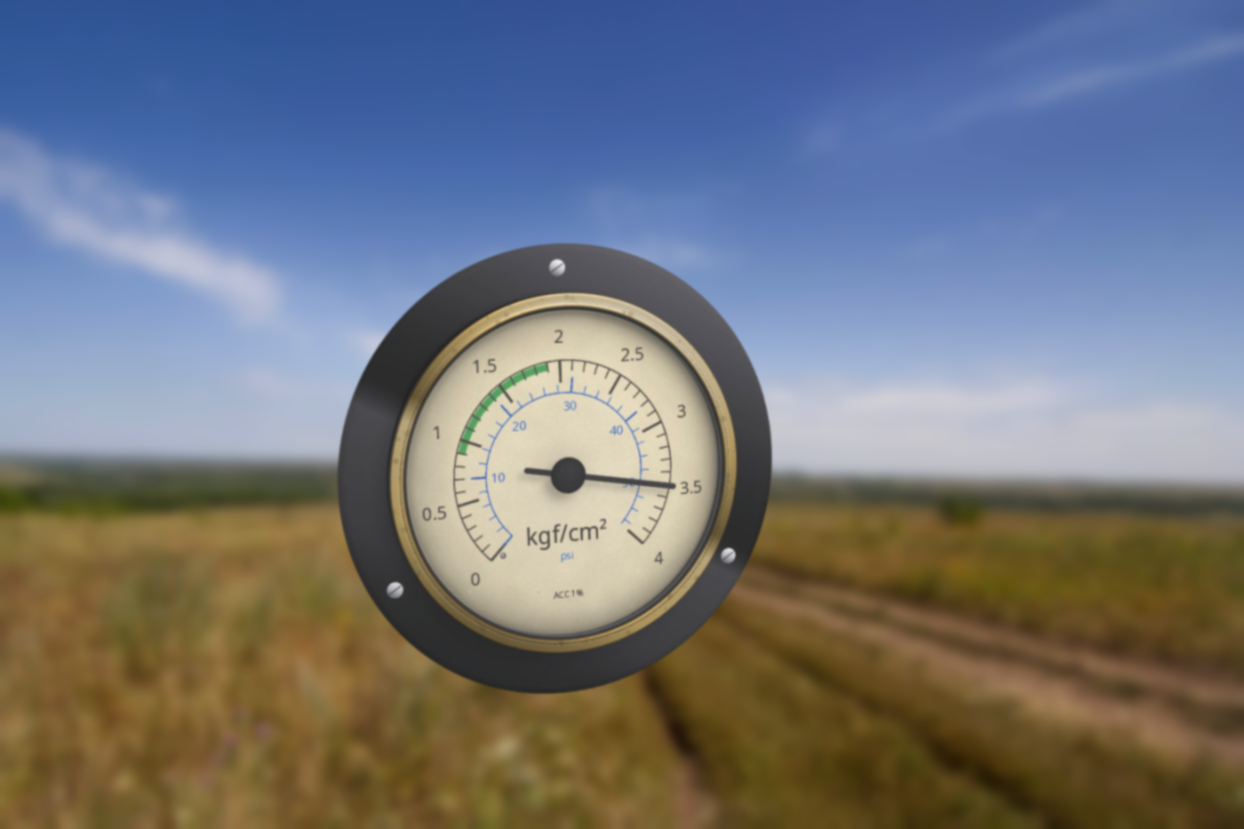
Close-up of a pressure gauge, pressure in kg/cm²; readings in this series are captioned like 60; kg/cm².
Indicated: 3.5; kg/cm²
